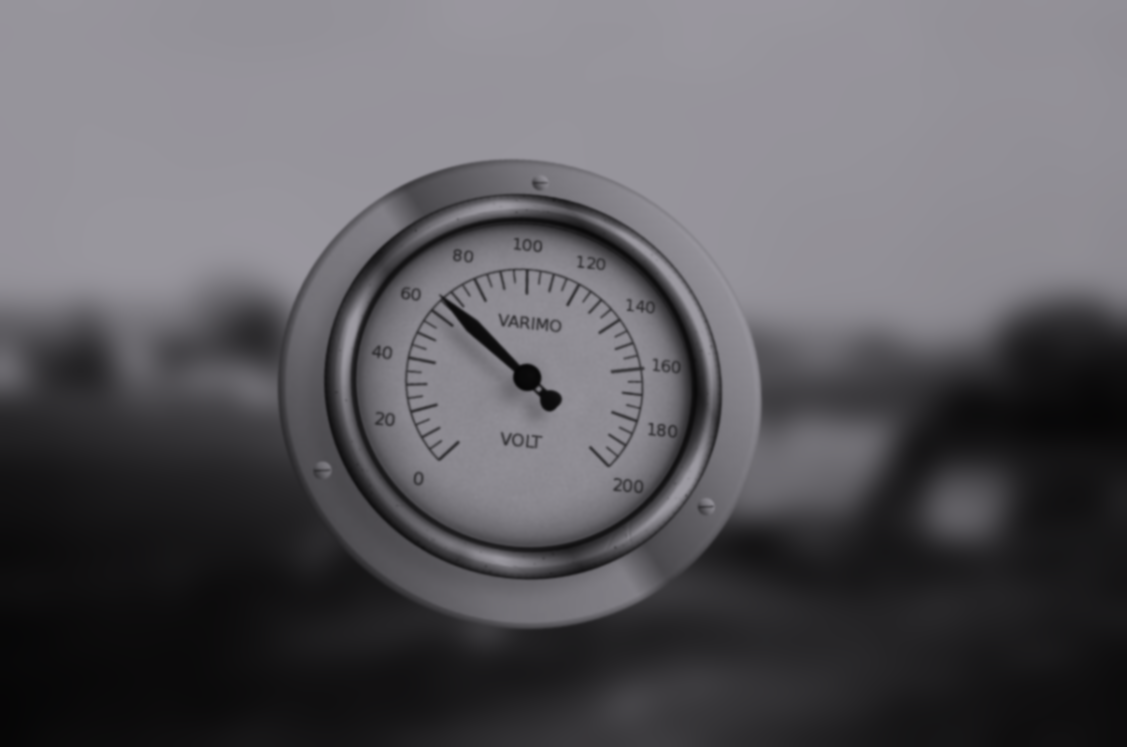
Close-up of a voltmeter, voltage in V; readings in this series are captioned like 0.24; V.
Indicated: 65; V
